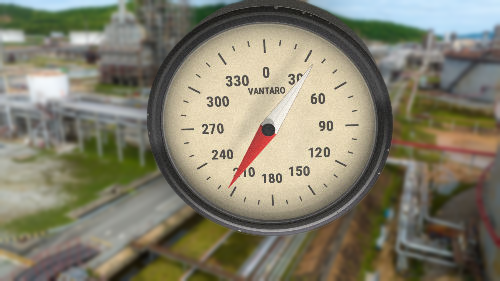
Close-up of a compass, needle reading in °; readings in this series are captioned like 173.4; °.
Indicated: 215; °
